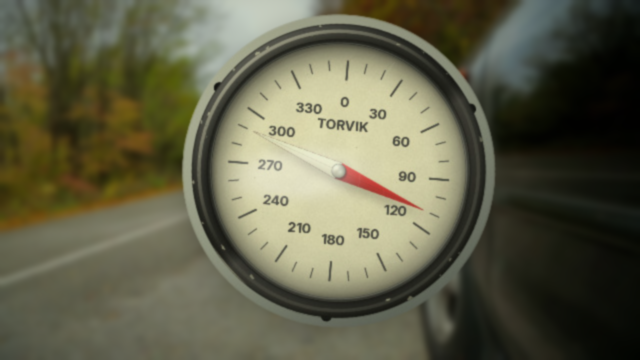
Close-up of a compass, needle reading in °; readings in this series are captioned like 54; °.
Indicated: 110; °
